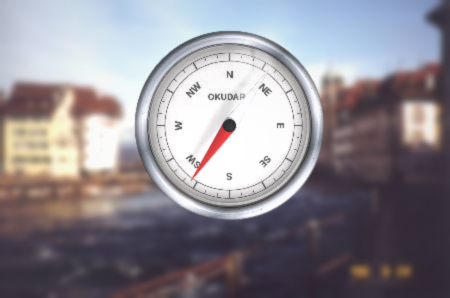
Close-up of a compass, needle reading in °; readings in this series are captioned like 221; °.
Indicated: 215; °
